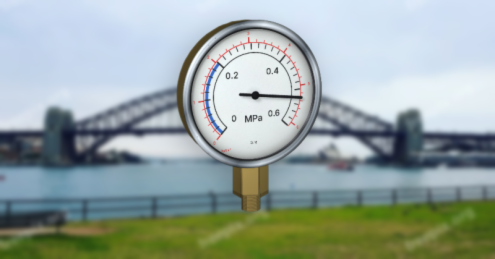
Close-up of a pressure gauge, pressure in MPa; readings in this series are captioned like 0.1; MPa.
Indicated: 0.52; MPa
